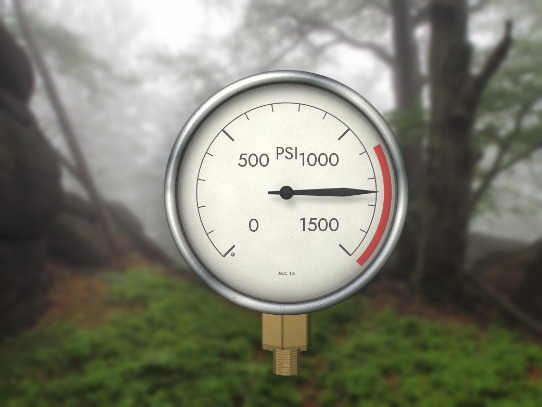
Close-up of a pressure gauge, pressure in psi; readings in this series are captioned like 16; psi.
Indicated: 1250; psi
